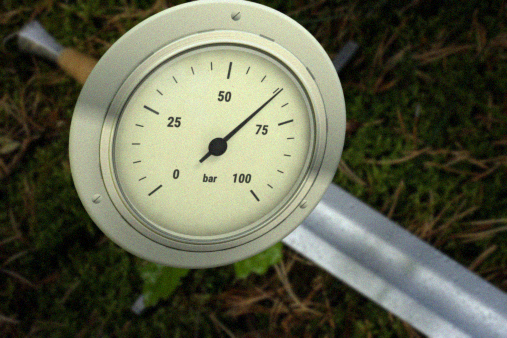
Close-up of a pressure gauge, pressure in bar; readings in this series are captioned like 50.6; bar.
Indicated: 65; bar
